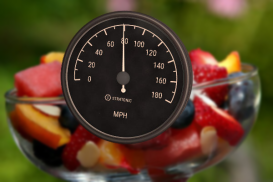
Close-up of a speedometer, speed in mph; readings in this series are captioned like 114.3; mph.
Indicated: 80; mph
